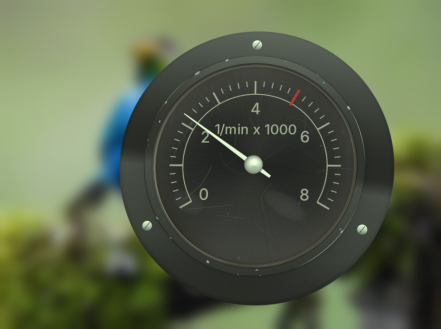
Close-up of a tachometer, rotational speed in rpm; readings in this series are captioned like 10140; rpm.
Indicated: 2200; rpm
